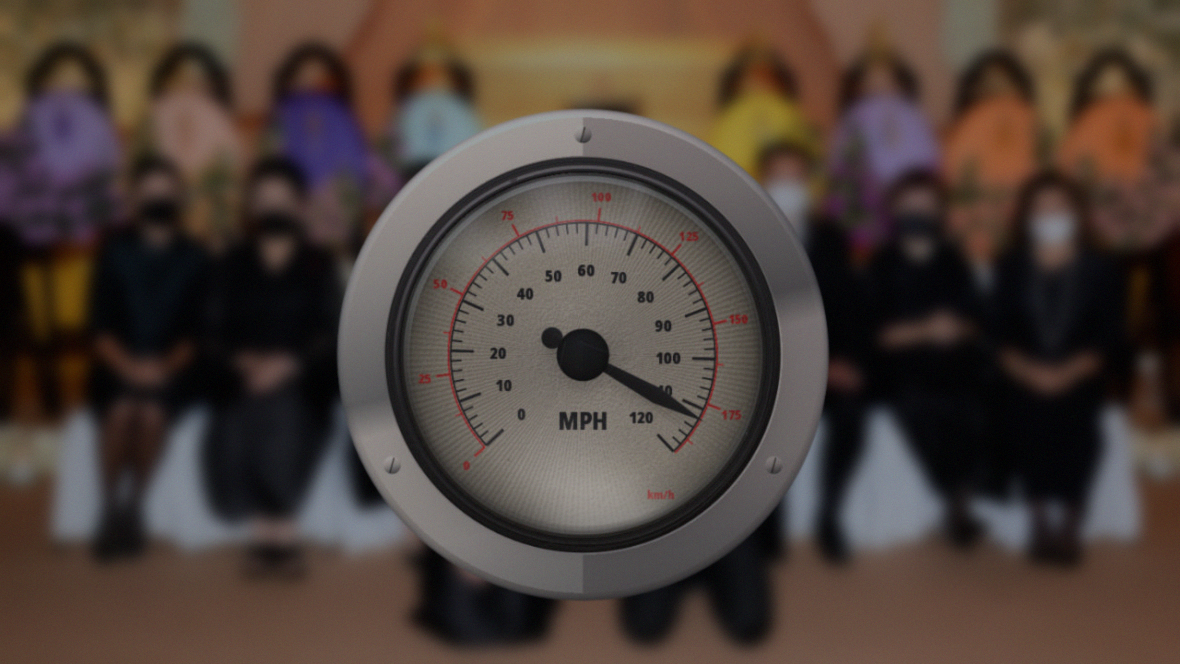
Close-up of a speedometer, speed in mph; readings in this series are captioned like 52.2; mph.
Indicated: 112; mph
